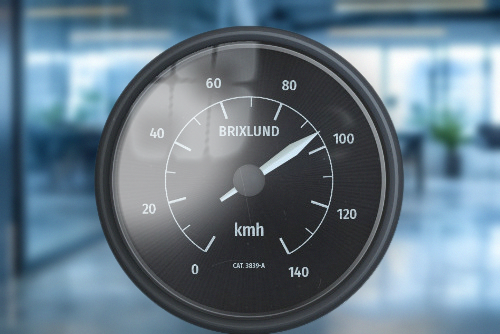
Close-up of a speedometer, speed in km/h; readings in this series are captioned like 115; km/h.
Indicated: 95; km/h
